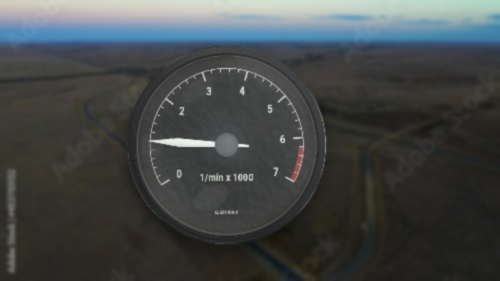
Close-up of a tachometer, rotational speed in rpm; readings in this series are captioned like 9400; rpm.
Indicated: 1000; rpm
